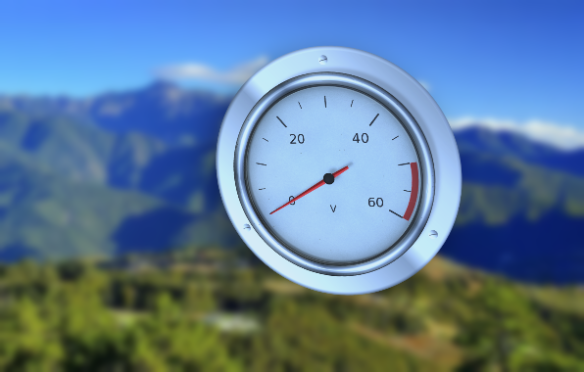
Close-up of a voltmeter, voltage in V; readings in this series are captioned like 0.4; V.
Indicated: 0; V
